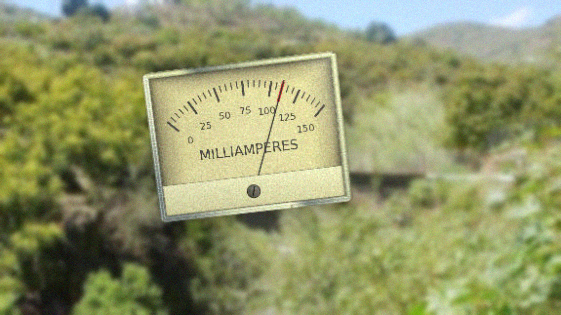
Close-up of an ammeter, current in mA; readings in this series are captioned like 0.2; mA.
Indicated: 110; mA
